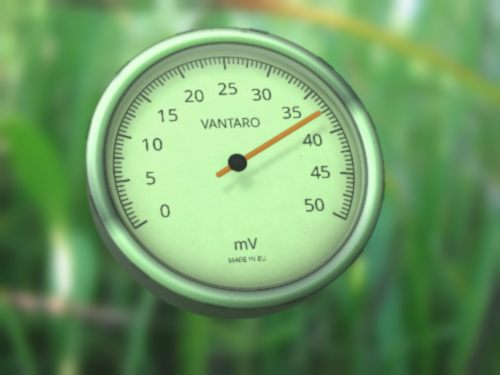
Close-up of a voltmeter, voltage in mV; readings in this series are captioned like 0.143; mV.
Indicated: 37.5; mV
